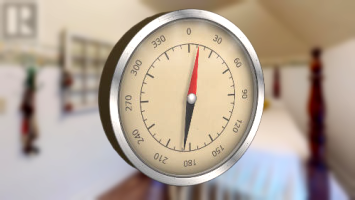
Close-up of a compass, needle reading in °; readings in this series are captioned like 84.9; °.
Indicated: 10; °
